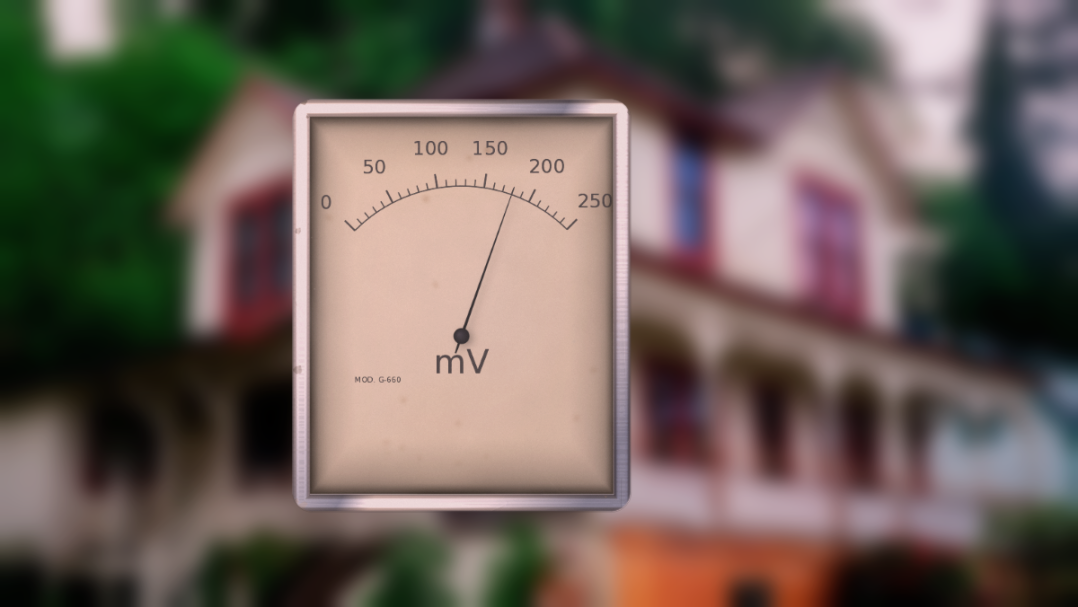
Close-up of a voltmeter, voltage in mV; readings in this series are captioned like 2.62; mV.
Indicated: 180; mV
